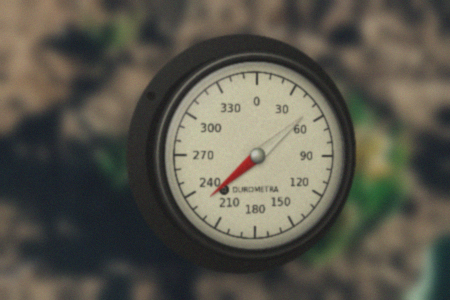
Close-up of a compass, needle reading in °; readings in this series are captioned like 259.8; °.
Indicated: 230; °
